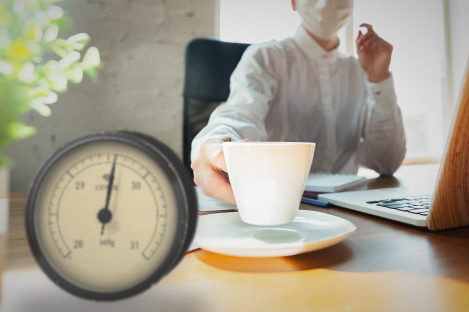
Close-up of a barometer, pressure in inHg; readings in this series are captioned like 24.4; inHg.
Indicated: 29.6; inHg
